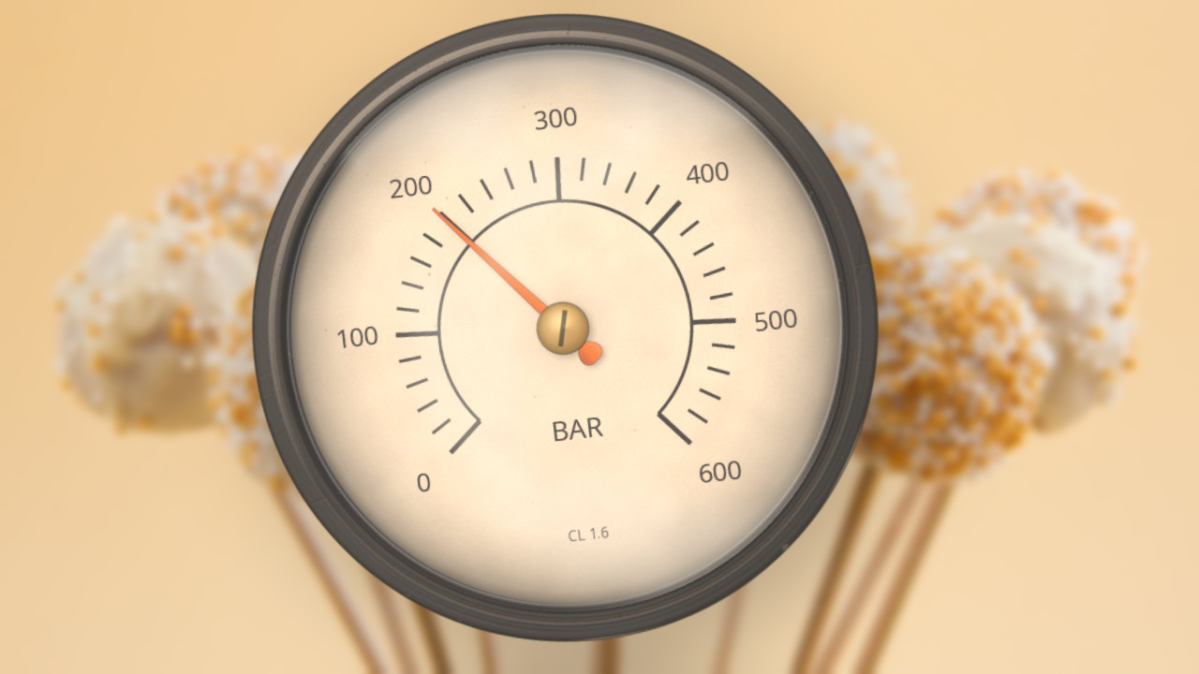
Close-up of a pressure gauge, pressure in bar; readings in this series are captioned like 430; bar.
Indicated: 200; bar
